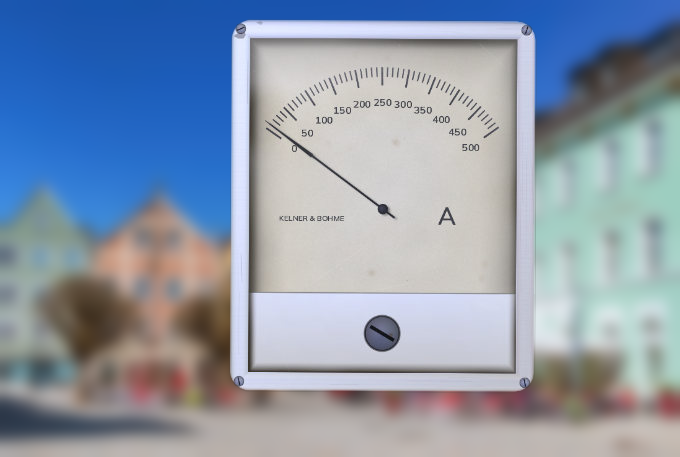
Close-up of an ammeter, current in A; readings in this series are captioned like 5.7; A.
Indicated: 10; A
